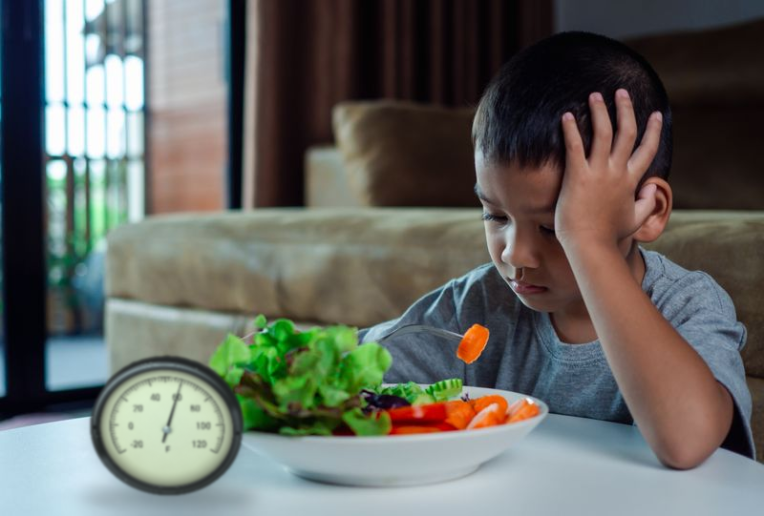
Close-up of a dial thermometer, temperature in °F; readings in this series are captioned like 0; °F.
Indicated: 60; °F
